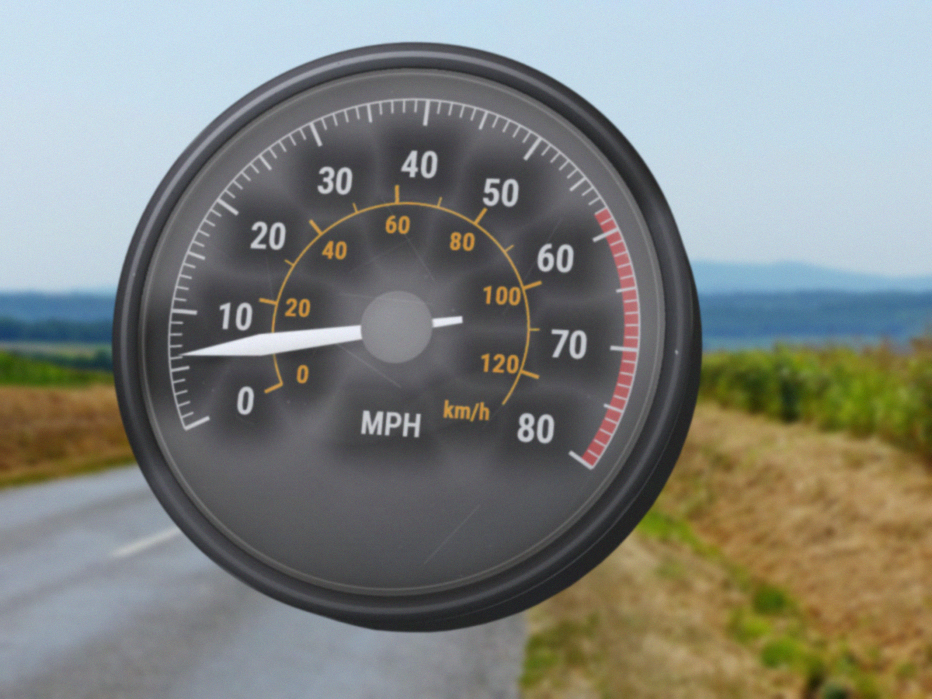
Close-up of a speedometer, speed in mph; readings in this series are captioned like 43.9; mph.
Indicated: 6; mph
